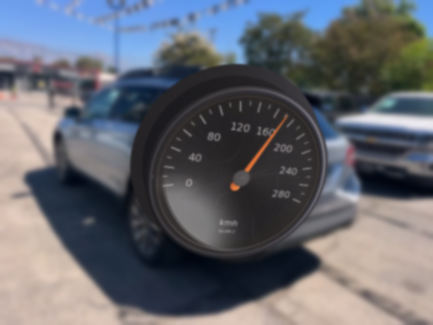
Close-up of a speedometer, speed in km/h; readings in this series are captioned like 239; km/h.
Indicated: 170; km/h
